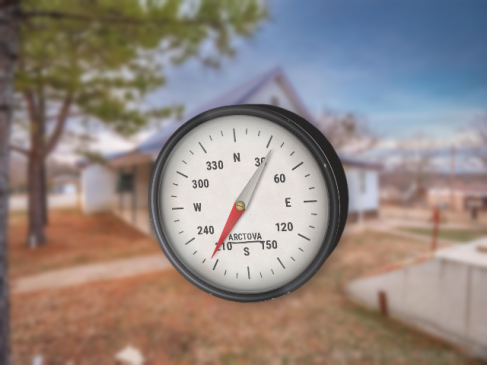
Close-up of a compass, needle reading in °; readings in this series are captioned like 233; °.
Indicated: 215; °
